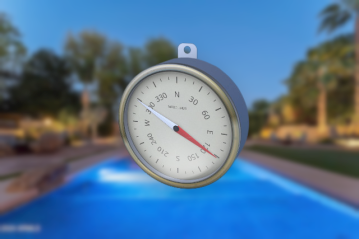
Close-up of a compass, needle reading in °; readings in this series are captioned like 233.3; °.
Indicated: 120; °
